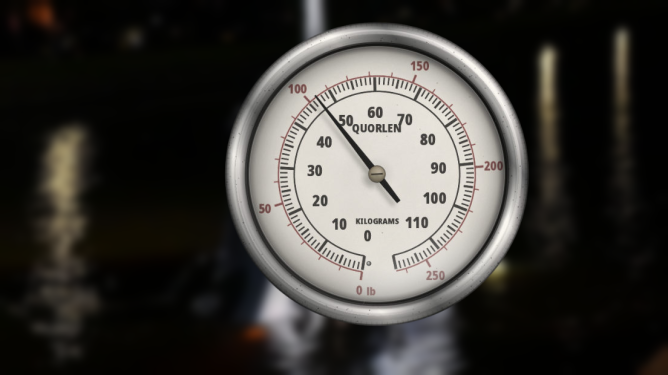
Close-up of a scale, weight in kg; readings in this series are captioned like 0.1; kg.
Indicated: 47; kg
